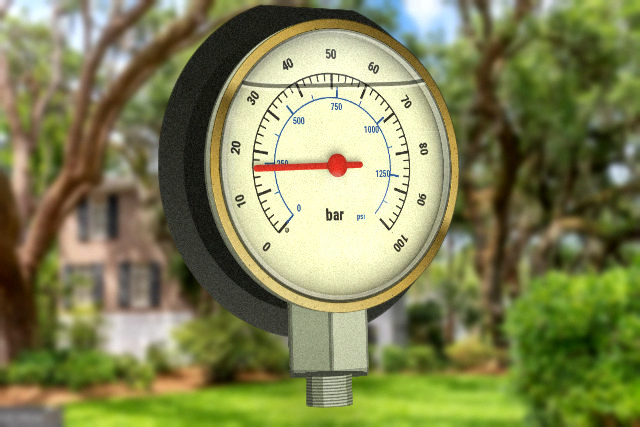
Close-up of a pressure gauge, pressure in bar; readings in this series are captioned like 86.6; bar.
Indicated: 16; bar
